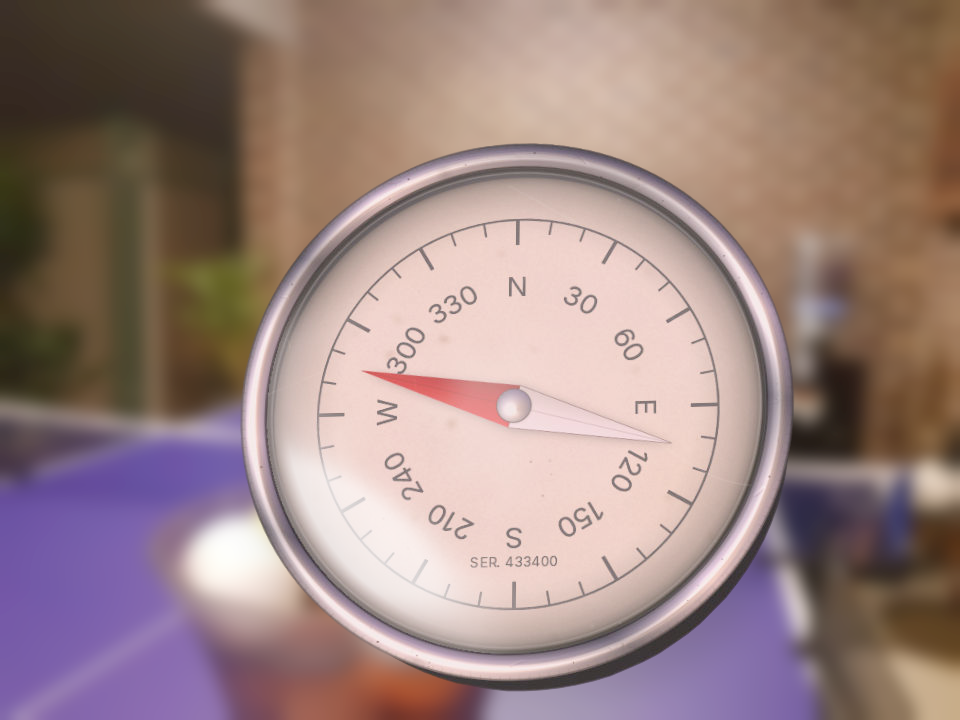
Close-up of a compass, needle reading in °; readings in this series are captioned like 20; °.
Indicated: 285; °
